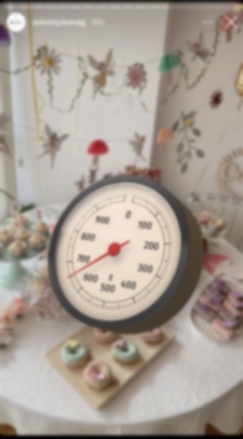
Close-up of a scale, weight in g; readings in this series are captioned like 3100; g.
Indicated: 650; g
